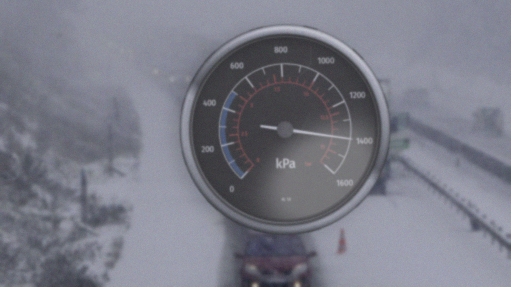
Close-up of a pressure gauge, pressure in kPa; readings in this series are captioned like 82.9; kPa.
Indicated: 1400; kPa
